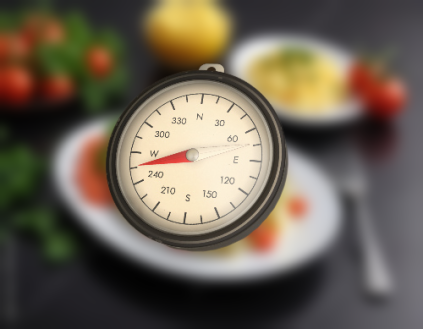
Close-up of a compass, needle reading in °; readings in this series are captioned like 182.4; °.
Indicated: 255; °
